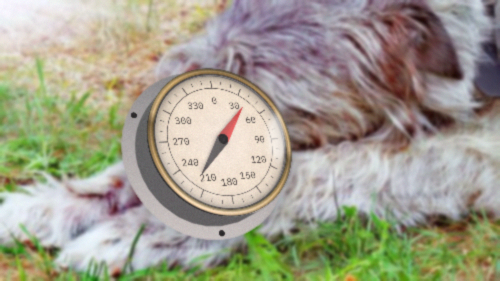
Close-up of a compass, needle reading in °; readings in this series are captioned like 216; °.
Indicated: 40; °
